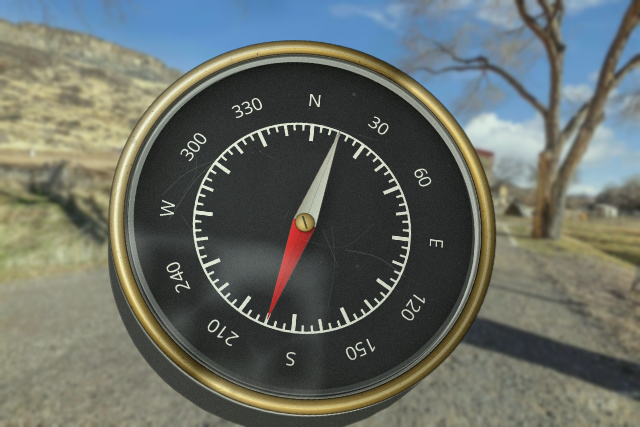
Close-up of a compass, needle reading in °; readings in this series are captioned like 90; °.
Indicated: 195; °
